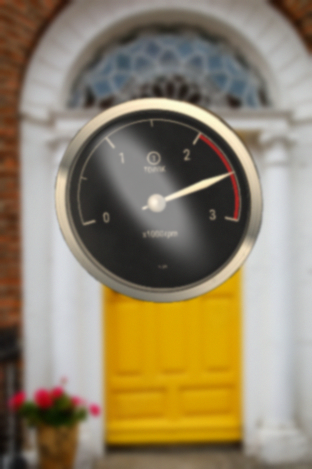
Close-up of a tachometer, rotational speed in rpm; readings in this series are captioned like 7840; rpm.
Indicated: 2500; rpm
